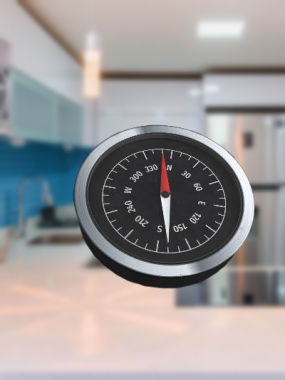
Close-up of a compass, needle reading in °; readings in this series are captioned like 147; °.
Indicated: 350; °
